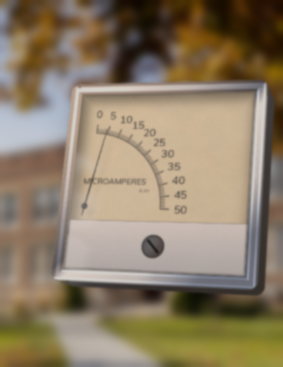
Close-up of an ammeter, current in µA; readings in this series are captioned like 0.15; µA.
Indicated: 5; µA
